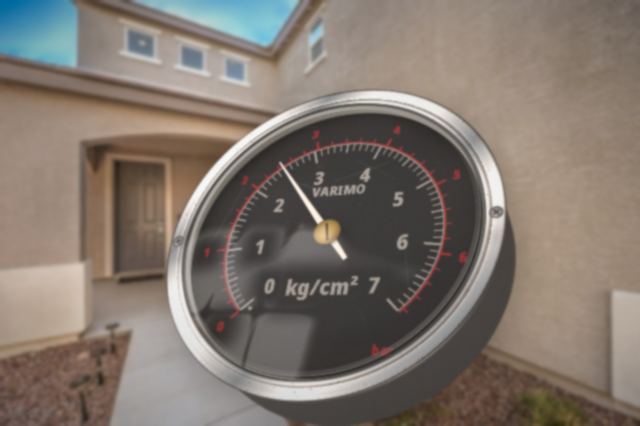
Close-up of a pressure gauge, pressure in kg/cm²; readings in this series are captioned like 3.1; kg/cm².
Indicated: 2.5; kg/cm²
